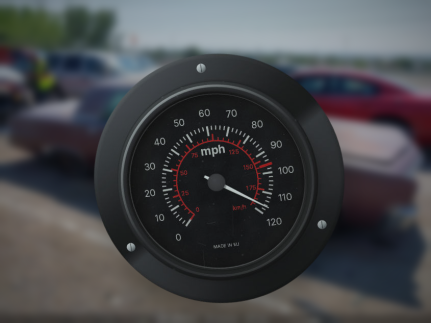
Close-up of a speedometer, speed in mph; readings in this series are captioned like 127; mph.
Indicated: 116; mph
